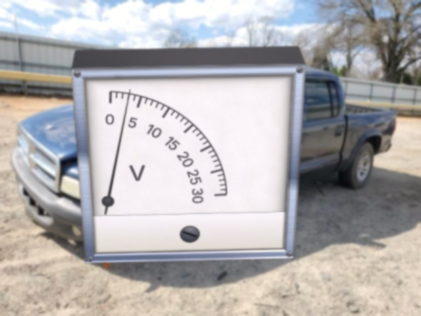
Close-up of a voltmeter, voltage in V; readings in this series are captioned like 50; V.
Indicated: 3; V
